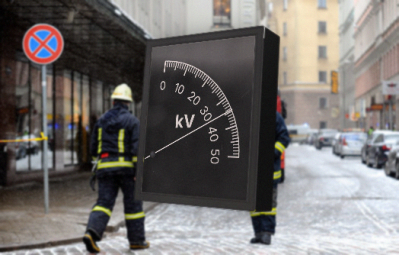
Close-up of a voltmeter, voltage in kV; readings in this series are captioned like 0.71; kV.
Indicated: 35; kV
